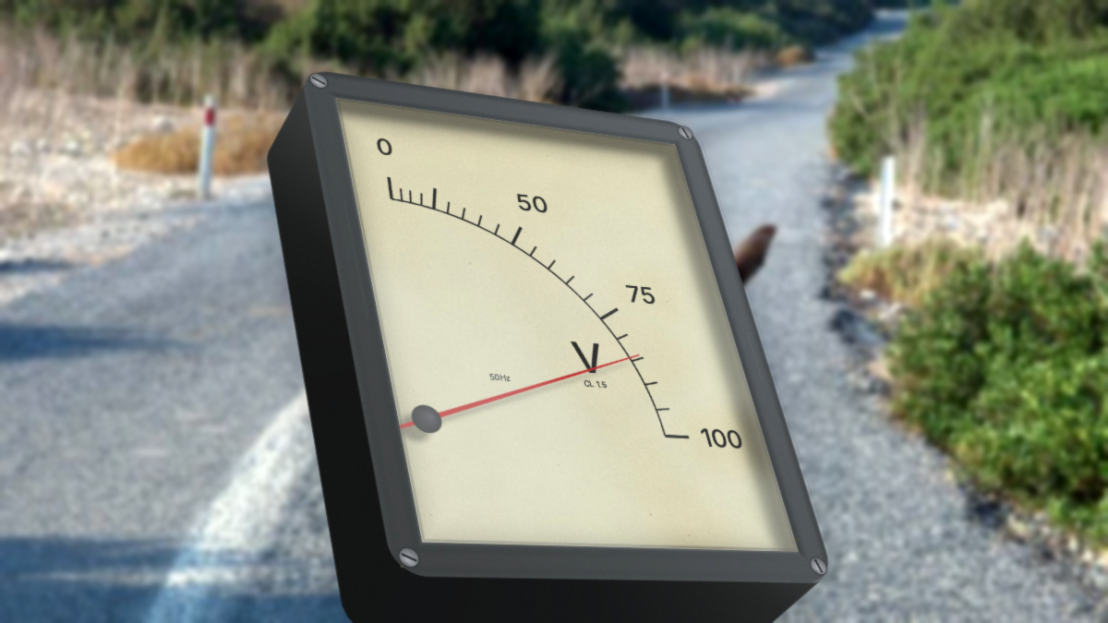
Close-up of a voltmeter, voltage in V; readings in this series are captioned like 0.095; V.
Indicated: 85; V
